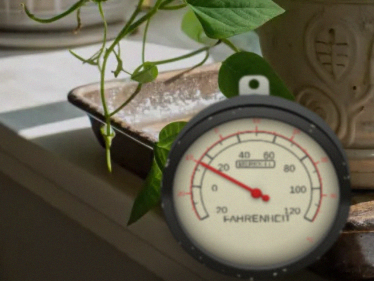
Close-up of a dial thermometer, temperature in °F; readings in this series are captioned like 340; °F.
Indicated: 15; °F
